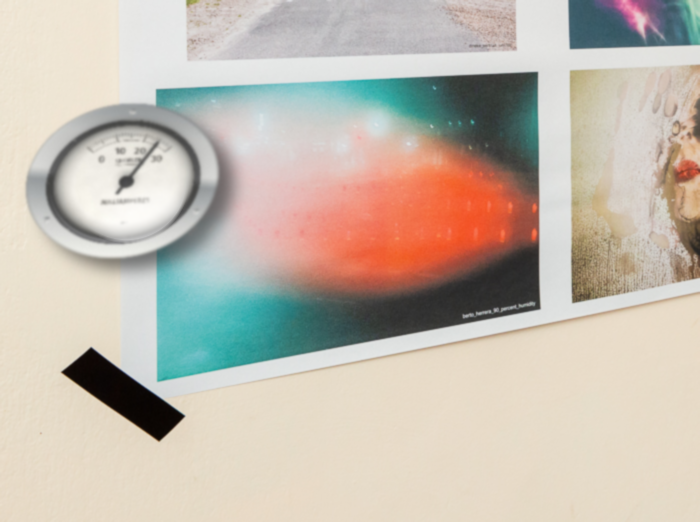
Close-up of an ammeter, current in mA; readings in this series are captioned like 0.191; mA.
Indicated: 25; mA
